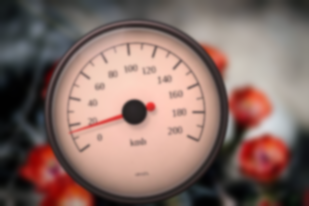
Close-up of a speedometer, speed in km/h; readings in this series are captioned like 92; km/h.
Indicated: 15; km/h
